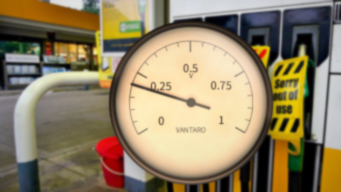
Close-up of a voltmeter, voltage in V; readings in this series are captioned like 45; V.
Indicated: 0.2; V
